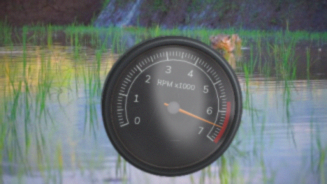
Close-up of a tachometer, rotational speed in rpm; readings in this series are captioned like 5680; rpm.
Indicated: 6500; rpm
